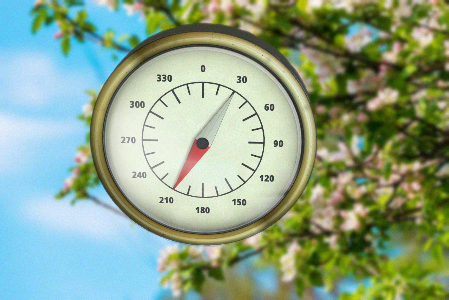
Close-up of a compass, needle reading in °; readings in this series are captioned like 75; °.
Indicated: 210; °
